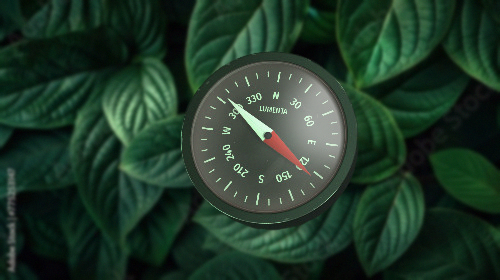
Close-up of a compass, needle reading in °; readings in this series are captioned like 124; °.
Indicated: 125; °
